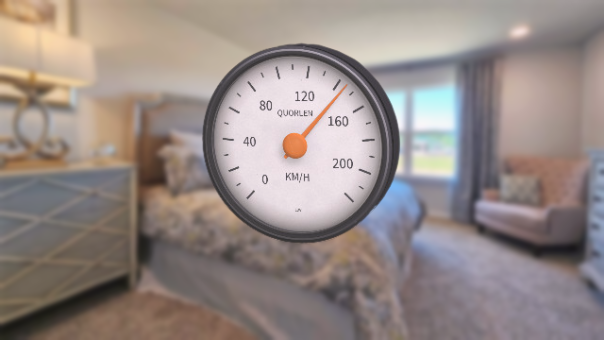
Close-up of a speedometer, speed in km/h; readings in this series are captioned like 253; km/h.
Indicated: 145; km/h
